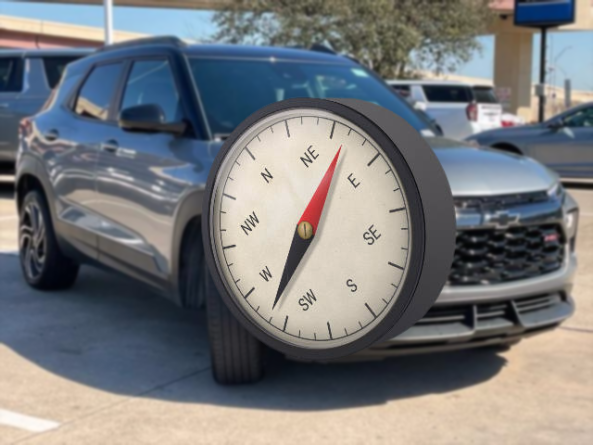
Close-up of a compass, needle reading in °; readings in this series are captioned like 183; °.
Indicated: 70; °
